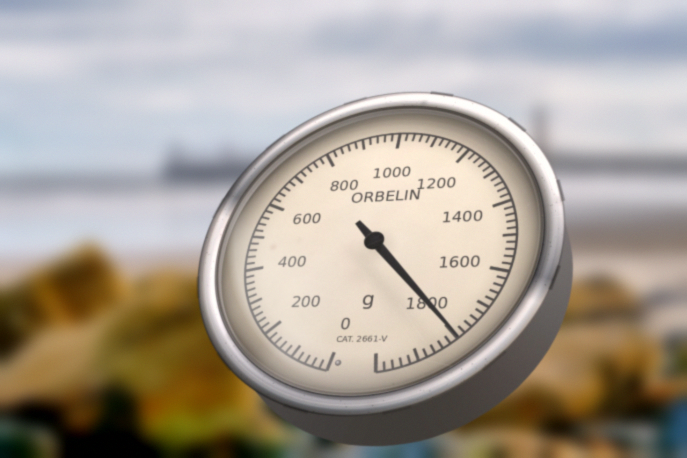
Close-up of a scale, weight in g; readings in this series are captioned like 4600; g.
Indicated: 1800; g
